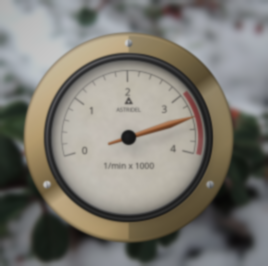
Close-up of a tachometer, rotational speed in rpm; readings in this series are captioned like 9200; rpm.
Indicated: 3400; rpm
